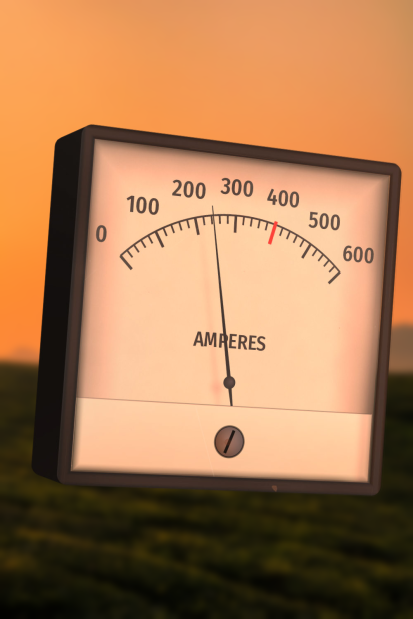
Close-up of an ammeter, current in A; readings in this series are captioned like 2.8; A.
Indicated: 240; A
